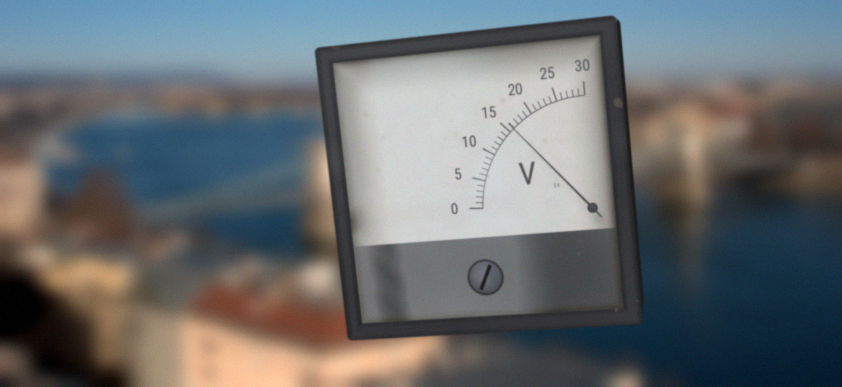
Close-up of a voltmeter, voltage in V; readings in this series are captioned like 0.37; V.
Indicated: 16; V
